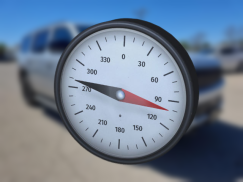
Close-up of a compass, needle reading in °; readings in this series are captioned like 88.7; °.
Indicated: 100; °
